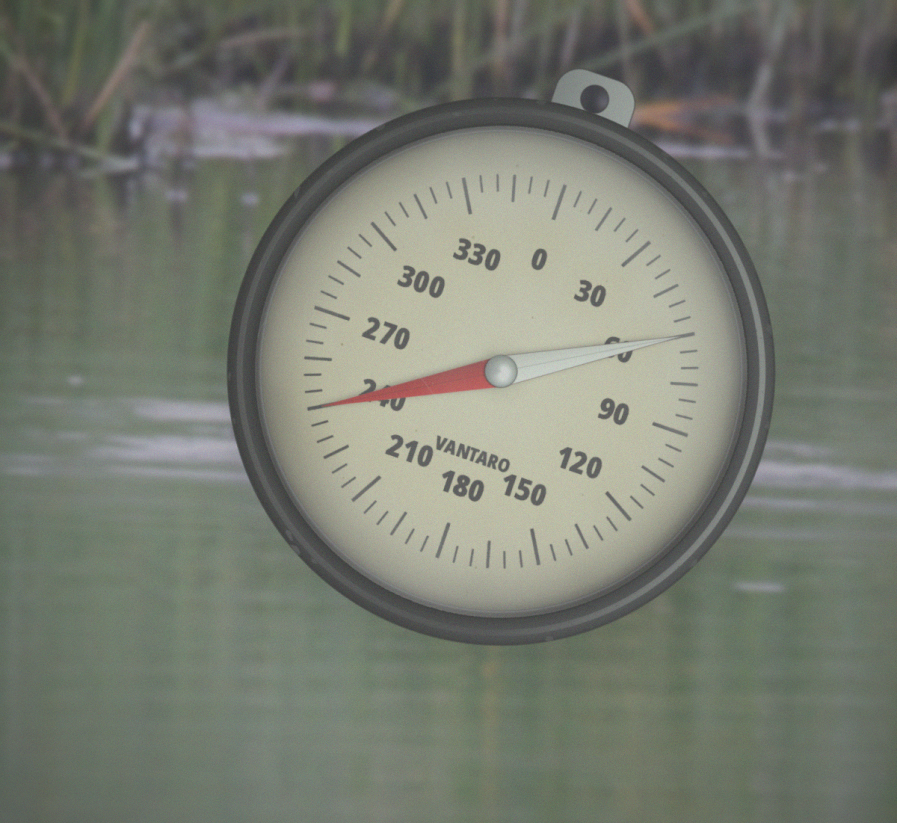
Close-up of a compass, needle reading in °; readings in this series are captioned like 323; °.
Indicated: 240; °
